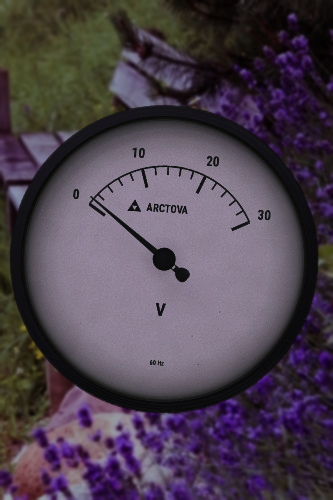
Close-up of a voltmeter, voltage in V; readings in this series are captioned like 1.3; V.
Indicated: 1; V
